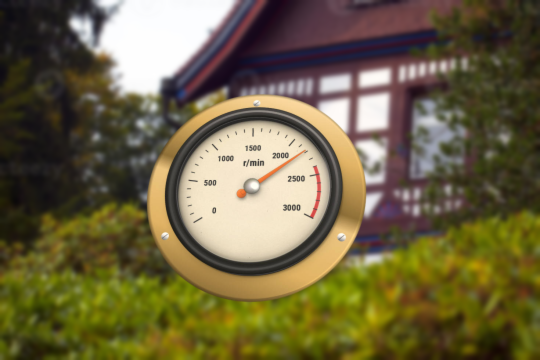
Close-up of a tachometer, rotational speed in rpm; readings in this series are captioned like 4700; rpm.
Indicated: 2200; rpm
